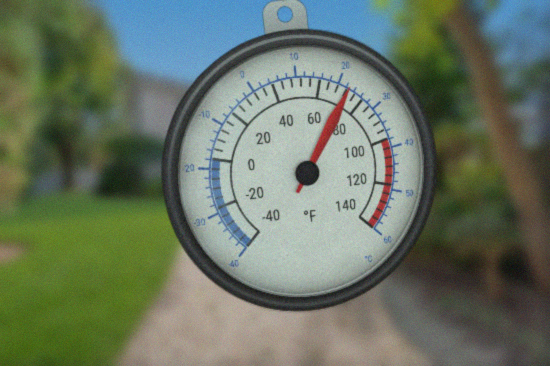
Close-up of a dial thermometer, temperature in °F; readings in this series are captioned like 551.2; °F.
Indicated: 72; °F
